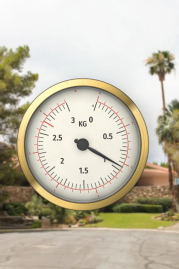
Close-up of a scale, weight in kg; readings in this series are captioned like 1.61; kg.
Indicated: 0.95; kg
